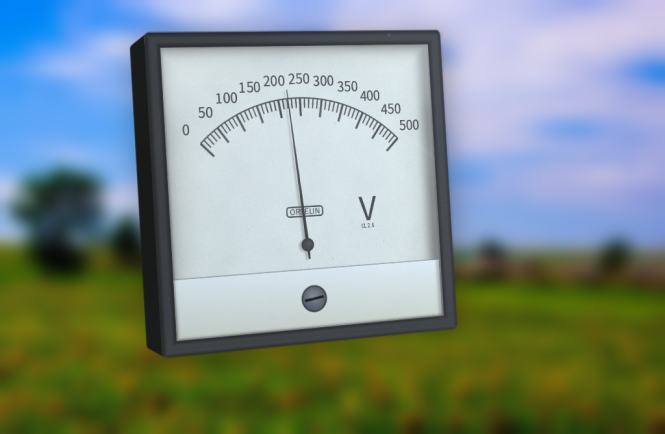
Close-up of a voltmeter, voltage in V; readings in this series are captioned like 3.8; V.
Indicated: 220; V
